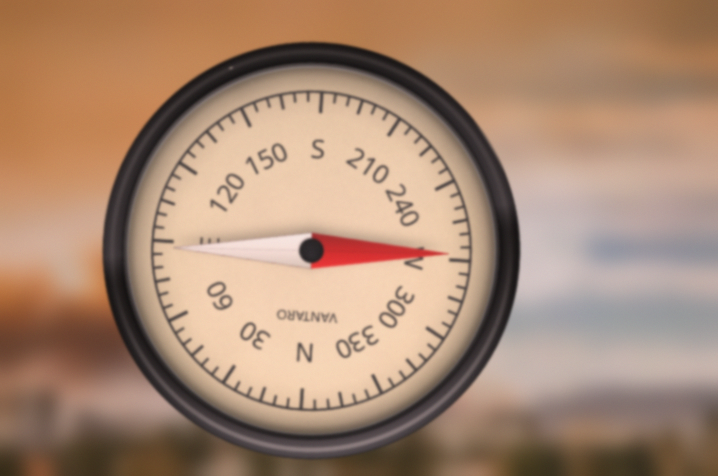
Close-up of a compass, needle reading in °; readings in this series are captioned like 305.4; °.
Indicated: 267.5; °
